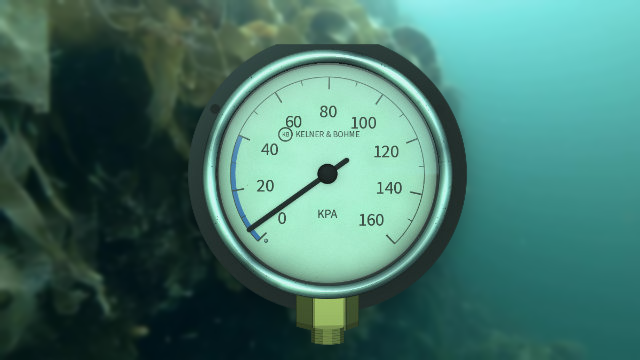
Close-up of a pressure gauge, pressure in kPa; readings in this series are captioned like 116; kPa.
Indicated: 5; kPa
